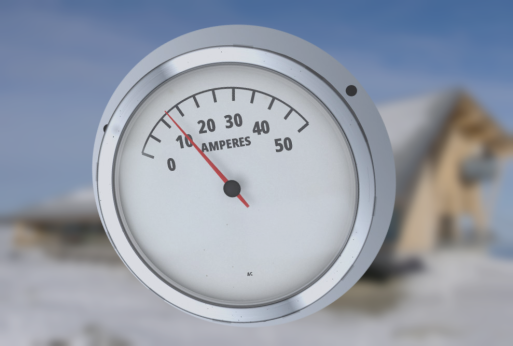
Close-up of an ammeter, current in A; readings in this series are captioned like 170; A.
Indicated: 12.5; A
